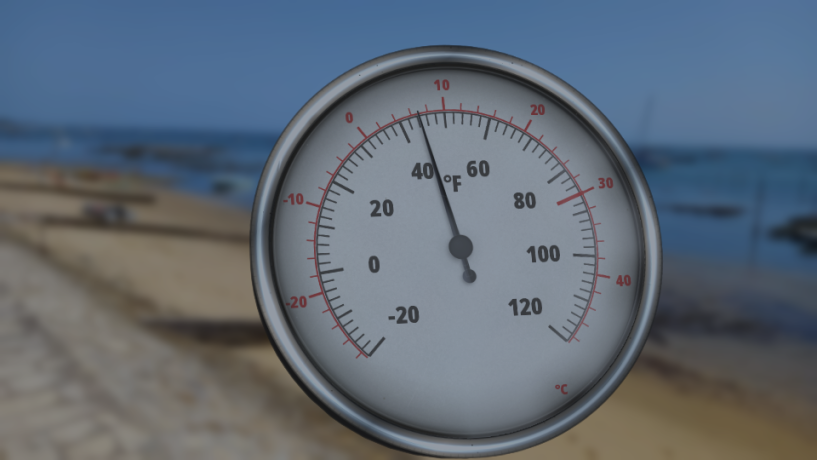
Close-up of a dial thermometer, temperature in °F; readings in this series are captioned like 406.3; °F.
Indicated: 44; °F
